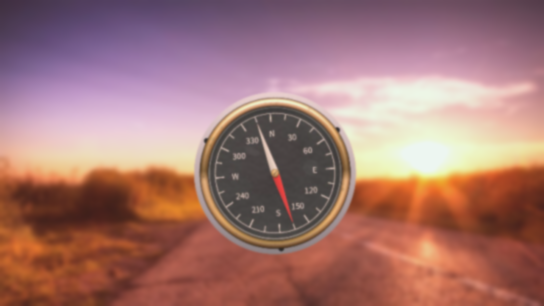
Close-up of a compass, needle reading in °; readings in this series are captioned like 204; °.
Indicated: 165; °
